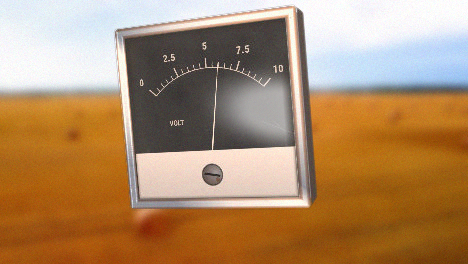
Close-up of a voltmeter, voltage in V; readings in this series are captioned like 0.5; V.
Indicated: 6; V
